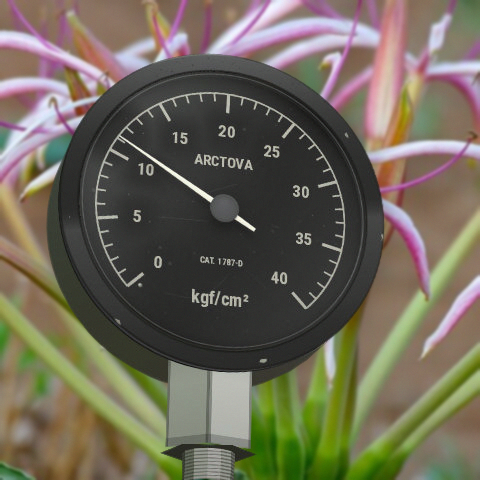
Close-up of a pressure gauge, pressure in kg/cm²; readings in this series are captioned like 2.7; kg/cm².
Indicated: 11; kg/cm²
